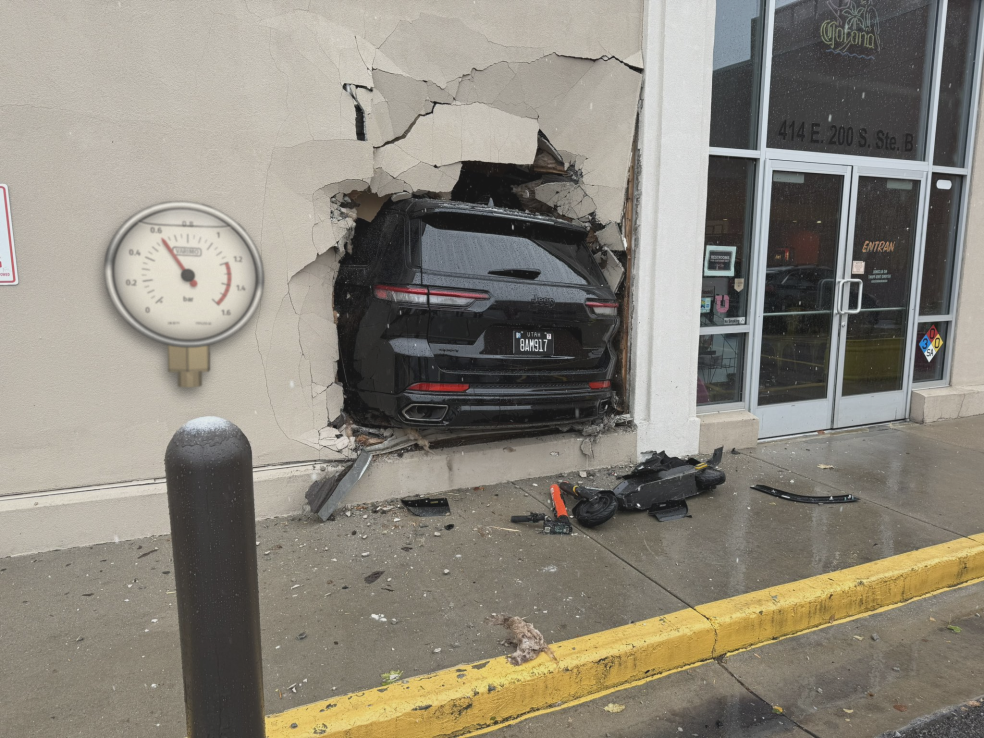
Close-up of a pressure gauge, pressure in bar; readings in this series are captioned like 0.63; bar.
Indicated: 0.6; bar
